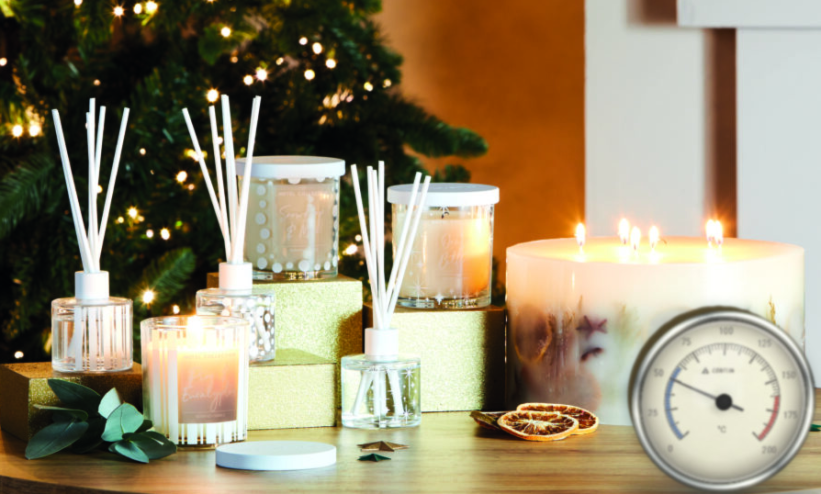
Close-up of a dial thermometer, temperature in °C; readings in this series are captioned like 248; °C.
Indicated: 50; °C
